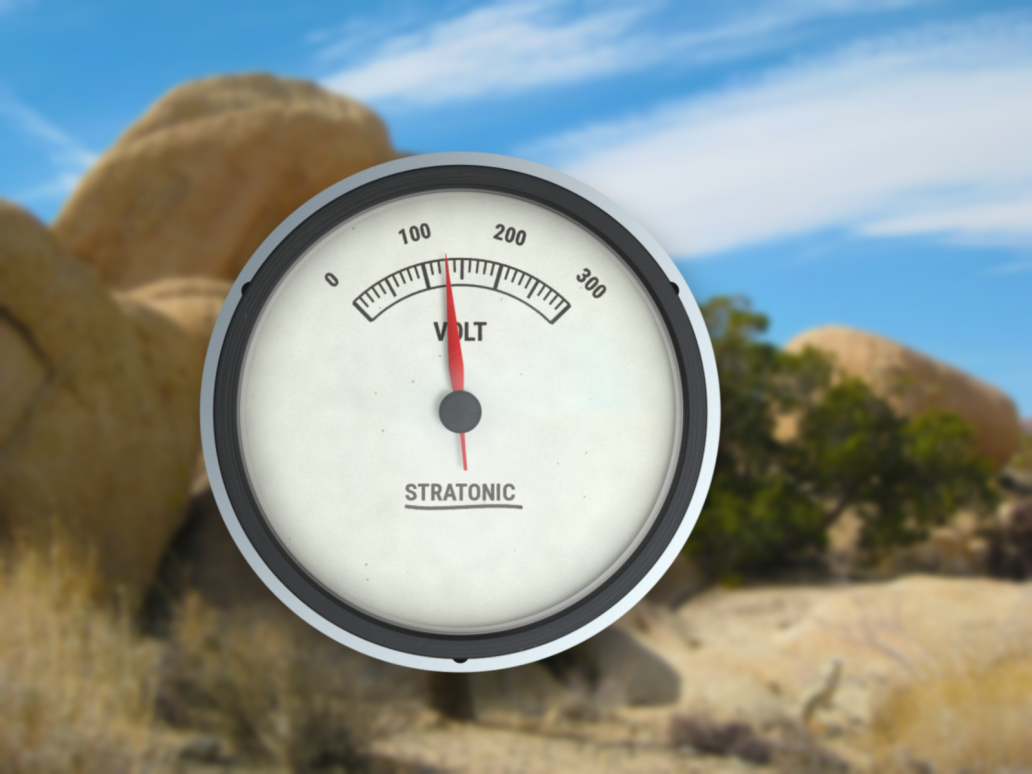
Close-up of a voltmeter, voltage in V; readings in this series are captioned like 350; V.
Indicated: 130; V
